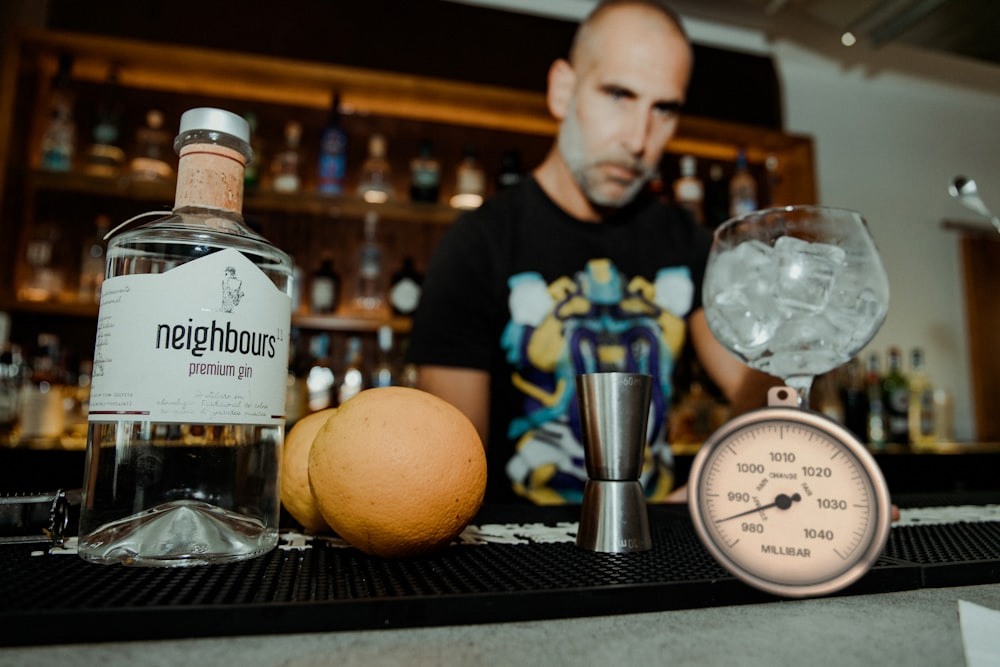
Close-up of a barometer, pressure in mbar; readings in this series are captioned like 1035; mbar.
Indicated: 985; mbar
